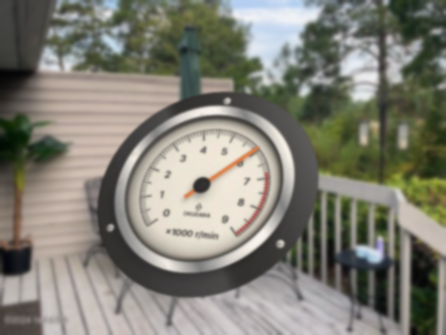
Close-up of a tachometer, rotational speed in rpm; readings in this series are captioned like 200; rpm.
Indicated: 6000; rpm
